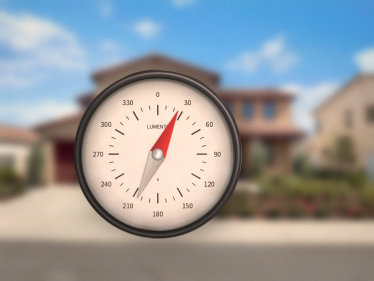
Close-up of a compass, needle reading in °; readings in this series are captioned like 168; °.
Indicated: 25; °
